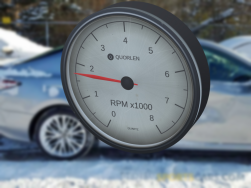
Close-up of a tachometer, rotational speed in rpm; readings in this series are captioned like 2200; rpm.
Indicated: 1750; rpm
